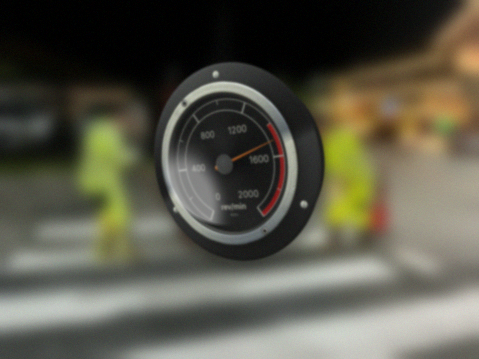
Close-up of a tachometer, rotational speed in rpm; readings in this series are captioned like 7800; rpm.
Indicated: 1500; rpm
